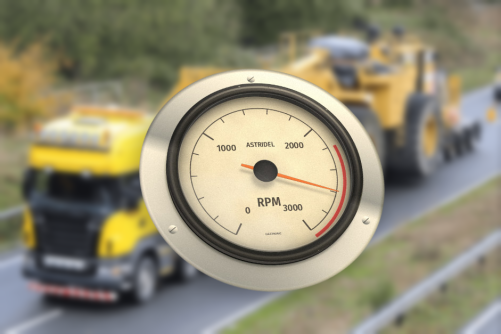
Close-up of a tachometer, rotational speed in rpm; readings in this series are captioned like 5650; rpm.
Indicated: 2600; rpm
